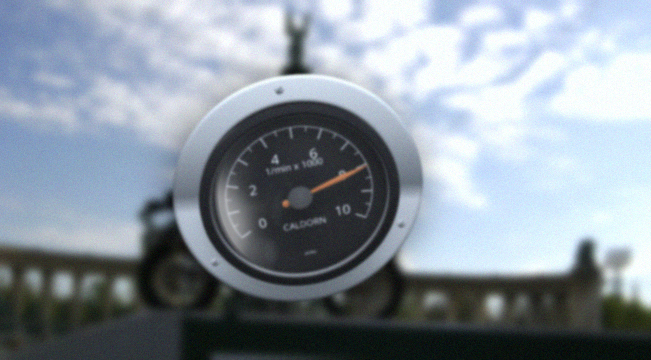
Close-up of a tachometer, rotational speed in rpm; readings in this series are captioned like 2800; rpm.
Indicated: 8000; rpm
